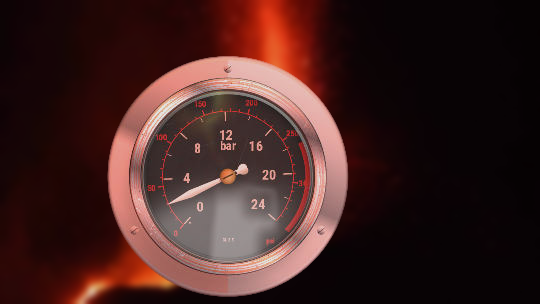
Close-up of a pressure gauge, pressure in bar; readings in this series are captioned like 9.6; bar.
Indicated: 2; bar
